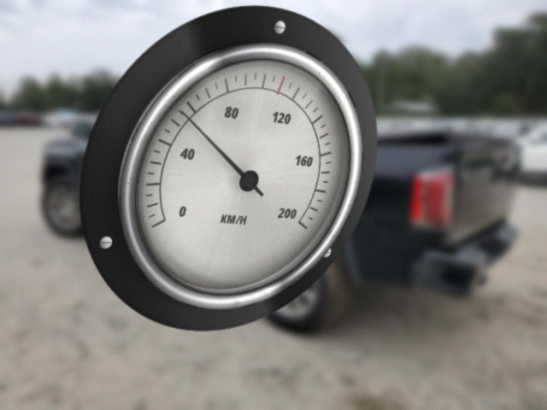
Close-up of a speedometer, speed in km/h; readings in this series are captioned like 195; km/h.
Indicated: 55; km/h
